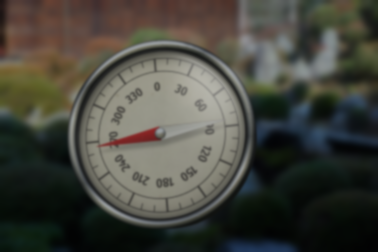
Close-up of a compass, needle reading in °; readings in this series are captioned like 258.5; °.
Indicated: 265; °
